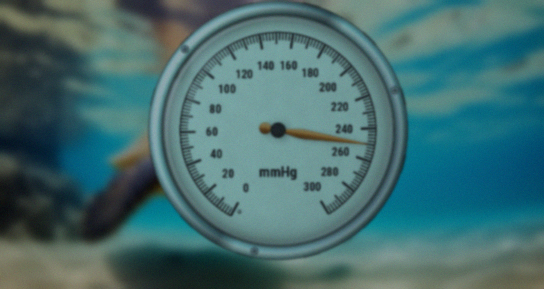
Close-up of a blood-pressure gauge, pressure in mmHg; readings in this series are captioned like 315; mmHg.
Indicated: 250; mmHg
